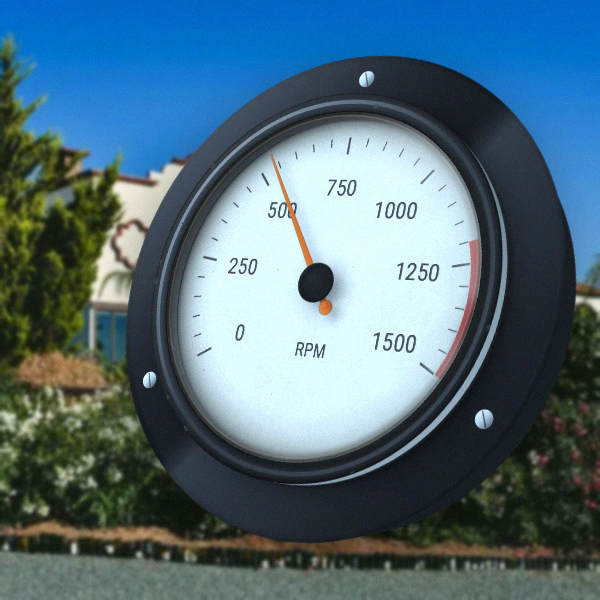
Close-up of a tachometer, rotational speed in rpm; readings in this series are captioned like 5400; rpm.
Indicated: 550; rpm
